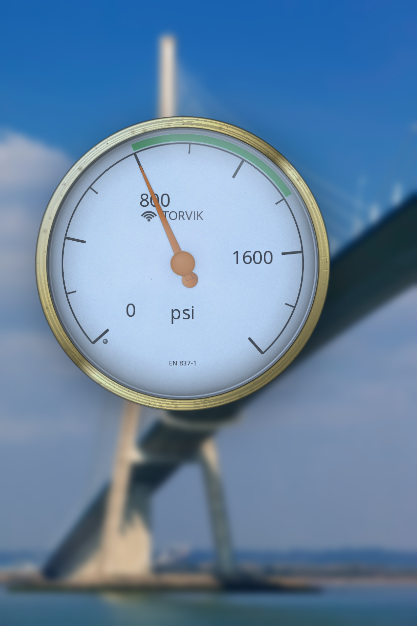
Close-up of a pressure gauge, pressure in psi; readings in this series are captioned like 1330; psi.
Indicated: 800; psi
